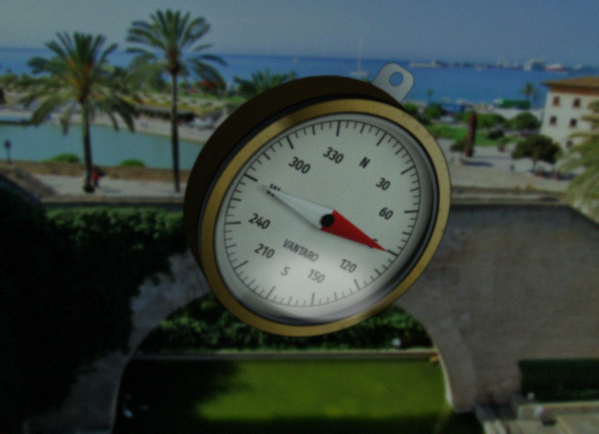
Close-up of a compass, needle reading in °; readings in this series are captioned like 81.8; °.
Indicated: 90; °
